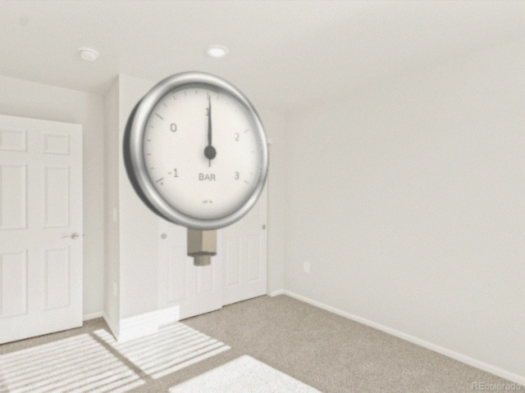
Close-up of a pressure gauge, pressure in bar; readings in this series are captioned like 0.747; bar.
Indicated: 1; bar
